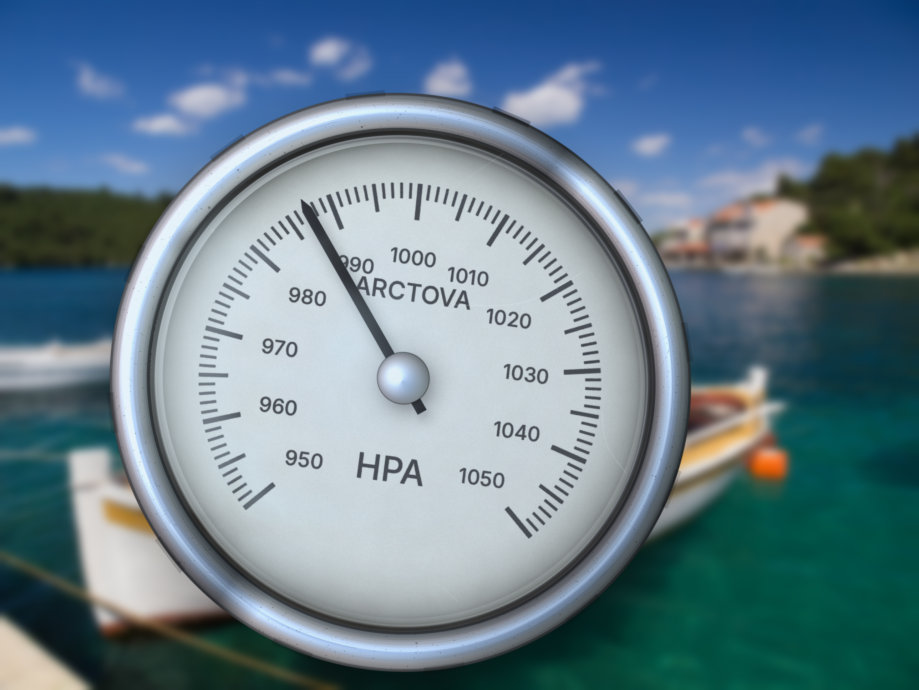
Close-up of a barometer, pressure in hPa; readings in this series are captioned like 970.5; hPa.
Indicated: 987; hPa
